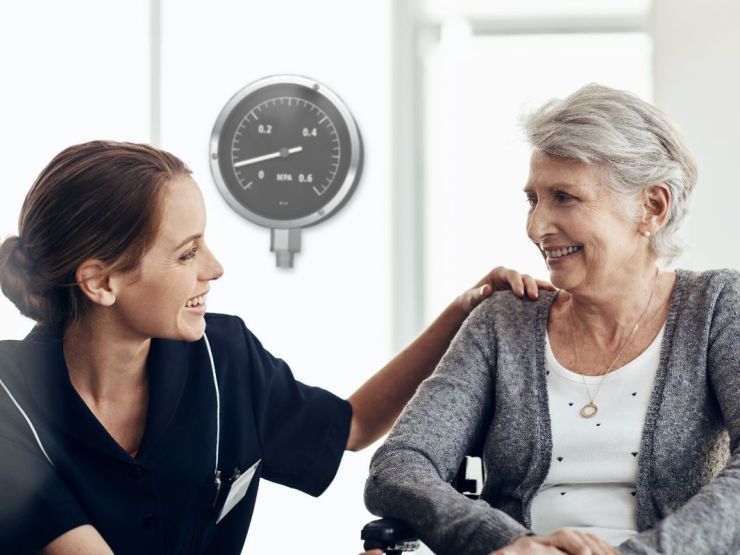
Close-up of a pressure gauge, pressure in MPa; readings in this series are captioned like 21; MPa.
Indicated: 0.06; MPa
